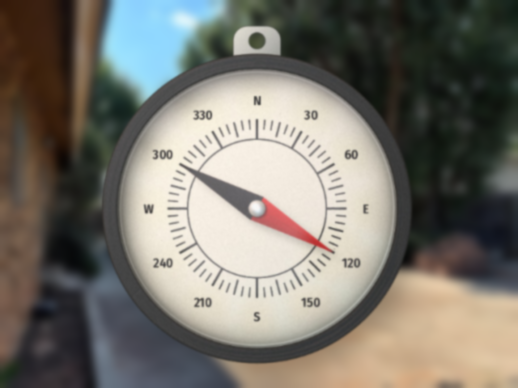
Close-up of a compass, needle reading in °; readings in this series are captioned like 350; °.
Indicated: 120; °
